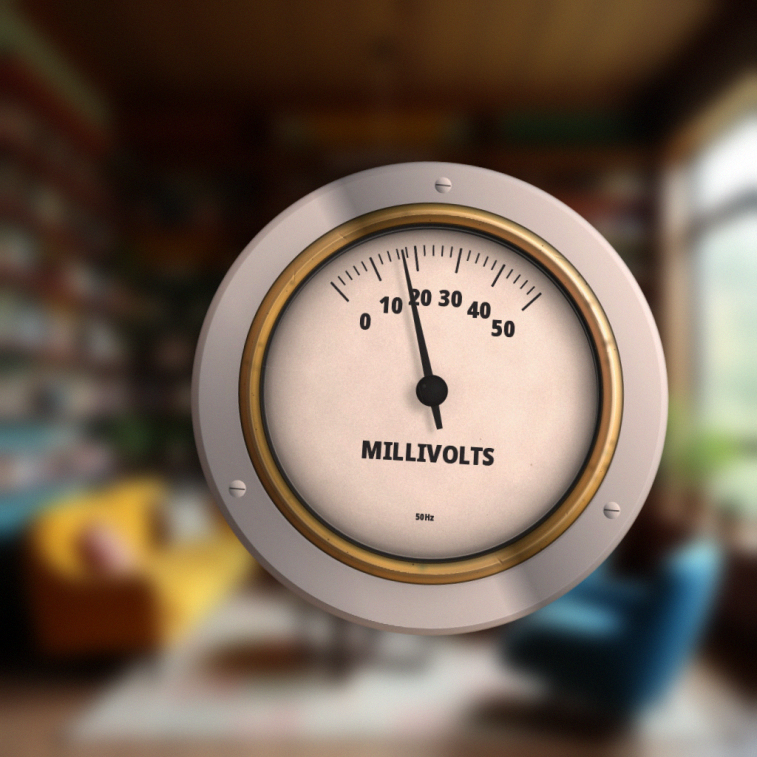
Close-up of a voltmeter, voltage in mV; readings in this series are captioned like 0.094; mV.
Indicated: 17; mV
